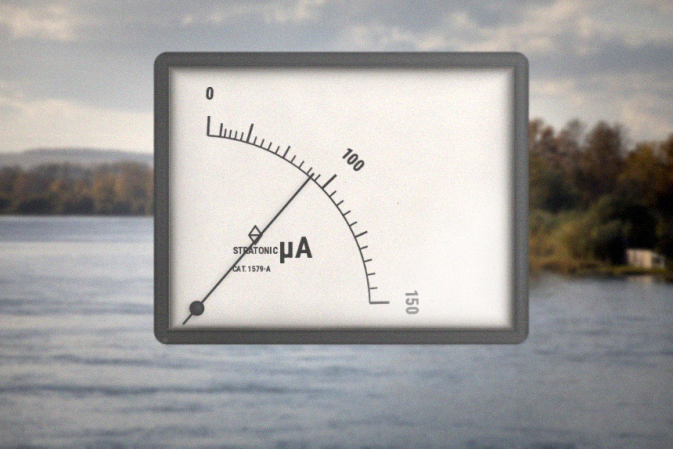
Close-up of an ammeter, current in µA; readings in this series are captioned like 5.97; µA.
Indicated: 92.5; µA
